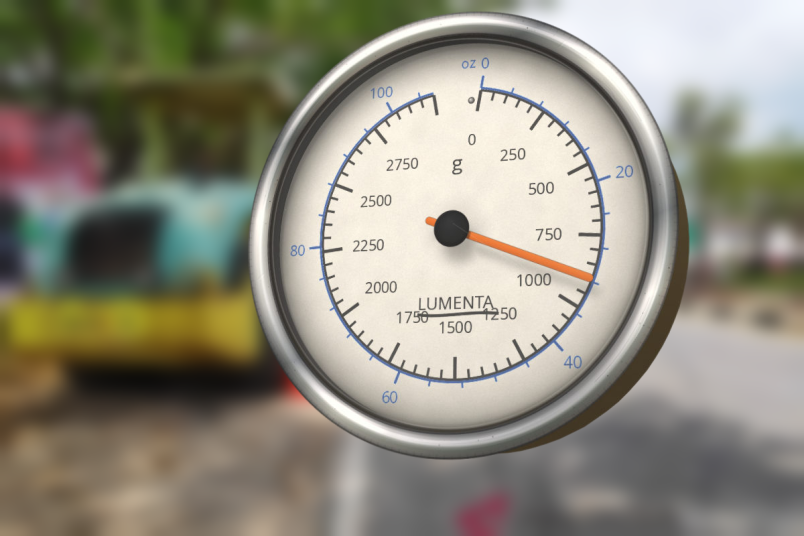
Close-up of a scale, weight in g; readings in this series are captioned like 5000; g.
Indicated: 900; g
